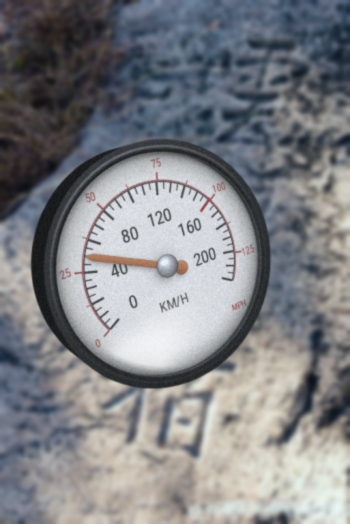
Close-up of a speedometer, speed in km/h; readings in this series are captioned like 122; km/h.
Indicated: 50; km/h
